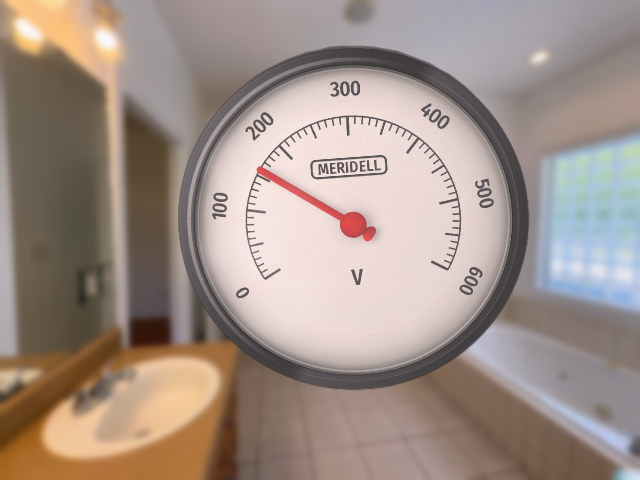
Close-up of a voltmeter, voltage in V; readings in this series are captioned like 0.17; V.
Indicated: 160; V
